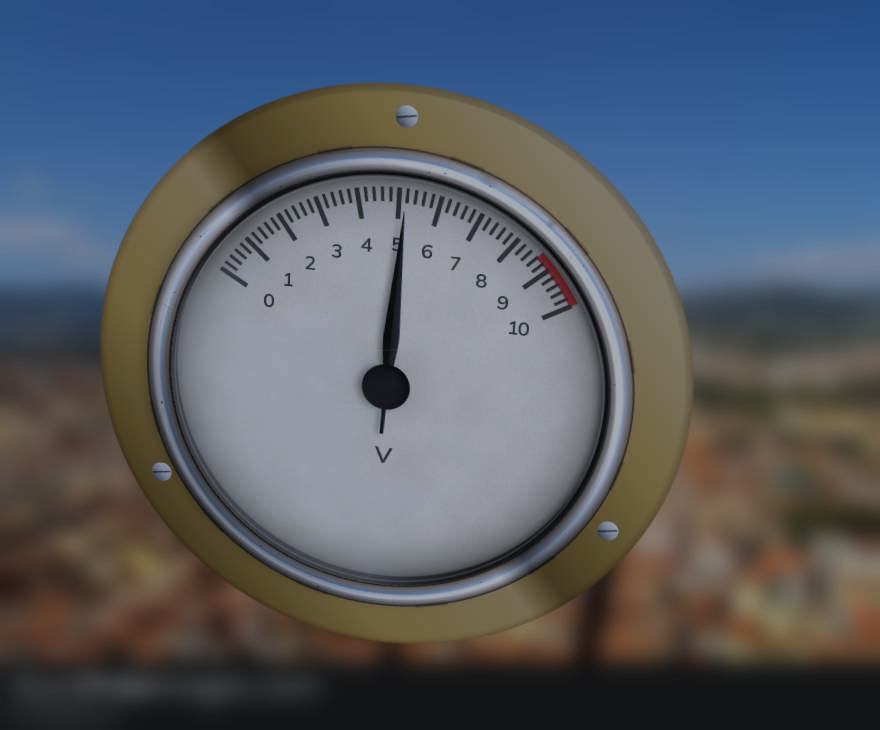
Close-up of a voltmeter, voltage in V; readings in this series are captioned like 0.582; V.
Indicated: 5.2; V
